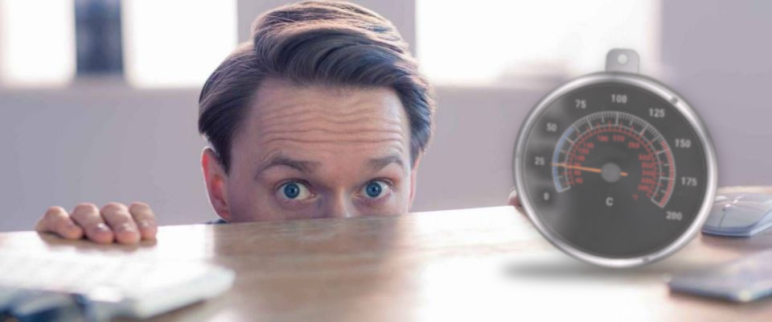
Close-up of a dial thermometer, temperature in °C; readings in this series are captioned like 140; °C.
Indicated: 25; °C
